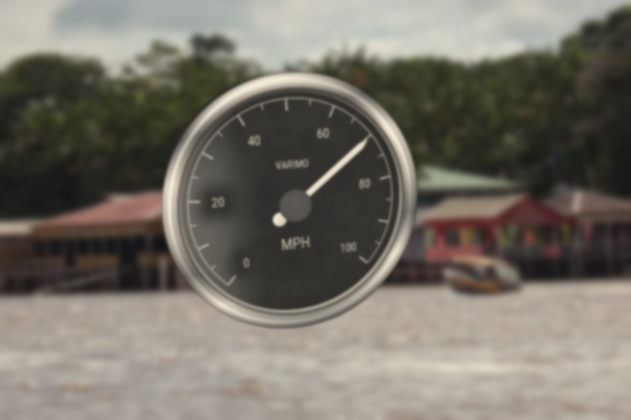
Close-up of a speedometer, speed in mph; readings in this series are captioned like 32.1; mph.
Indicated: 70; mph
